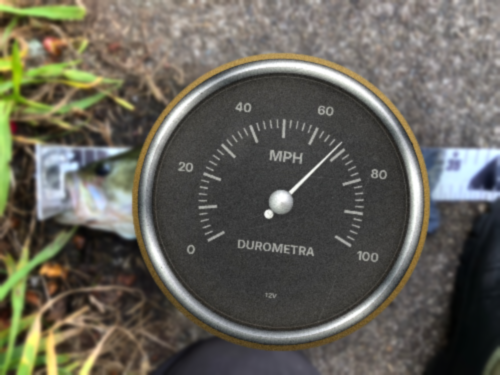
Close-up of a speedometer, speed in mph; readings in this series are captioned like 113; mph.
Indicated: 68; mph
